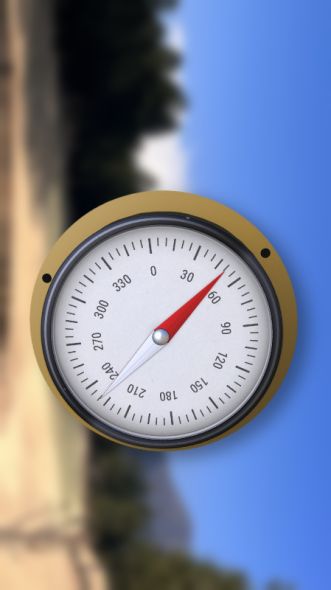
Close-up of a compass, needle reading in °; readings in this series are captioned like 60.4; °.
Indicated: 50; °
